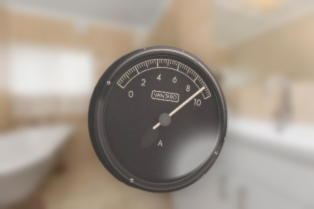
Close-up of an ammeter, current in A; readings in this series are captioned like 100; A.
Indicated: 9; A
